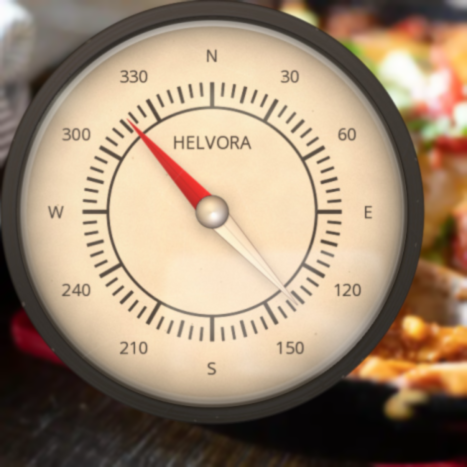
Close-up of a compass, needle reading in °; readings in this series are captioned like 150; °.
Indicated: 317.5; °
